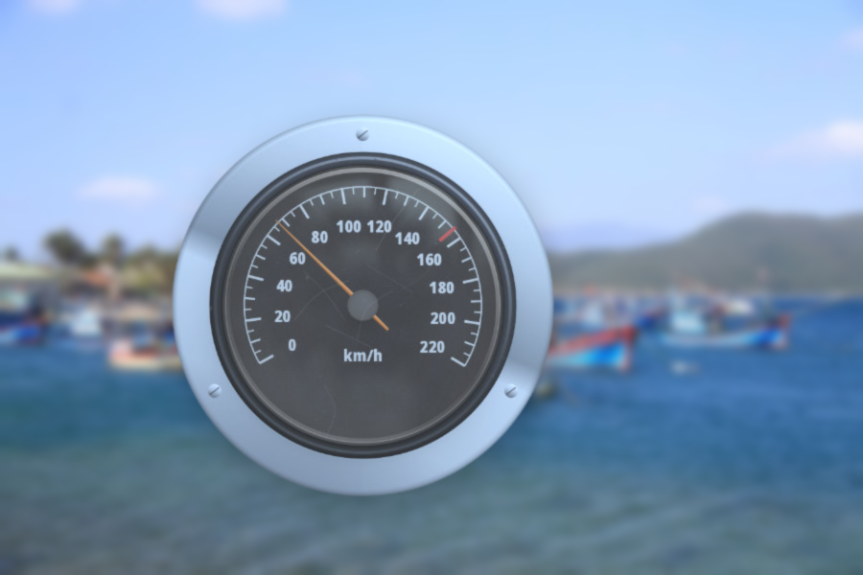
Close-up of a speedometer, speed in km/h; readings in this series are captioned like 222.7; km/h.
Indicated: 67.5; km/h
